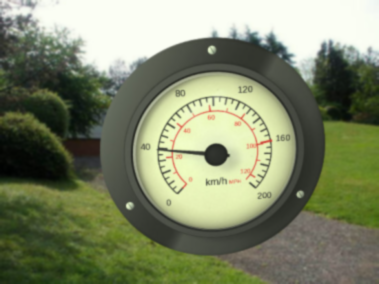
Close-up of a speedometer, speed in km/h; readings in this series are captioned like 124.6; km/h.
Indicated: 40; km/h
